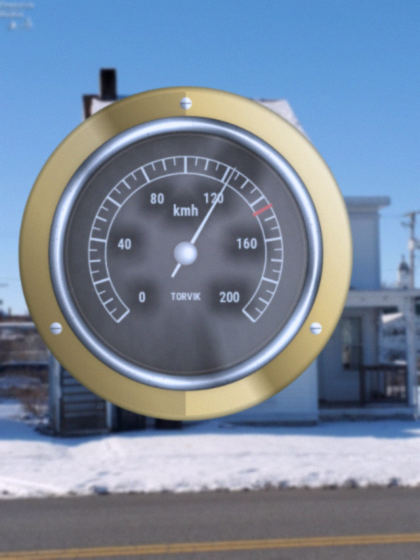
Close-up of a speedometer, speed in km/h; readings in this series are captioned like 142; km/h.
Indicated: 122.5; km/h
